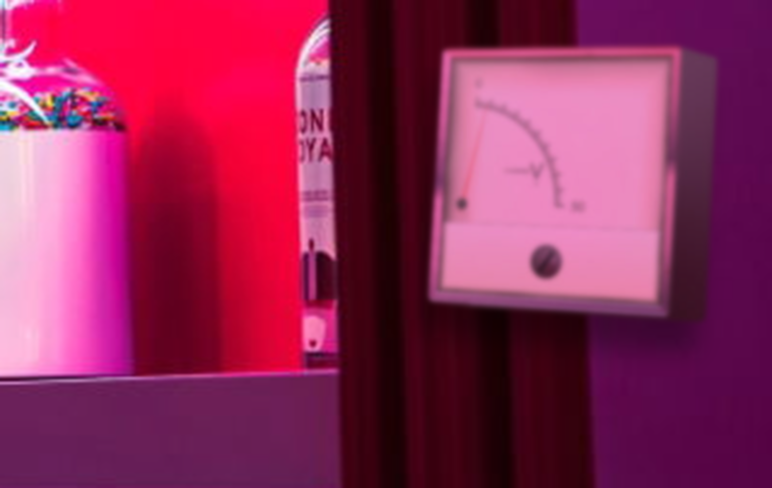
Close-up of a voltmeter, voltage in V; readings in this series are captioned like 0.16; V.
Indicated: 5; V
